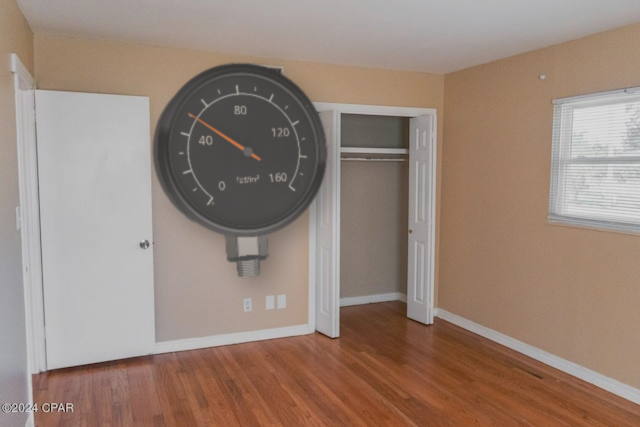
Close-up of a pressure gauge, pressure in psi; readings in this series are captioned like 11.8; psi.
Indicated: 50; psi
